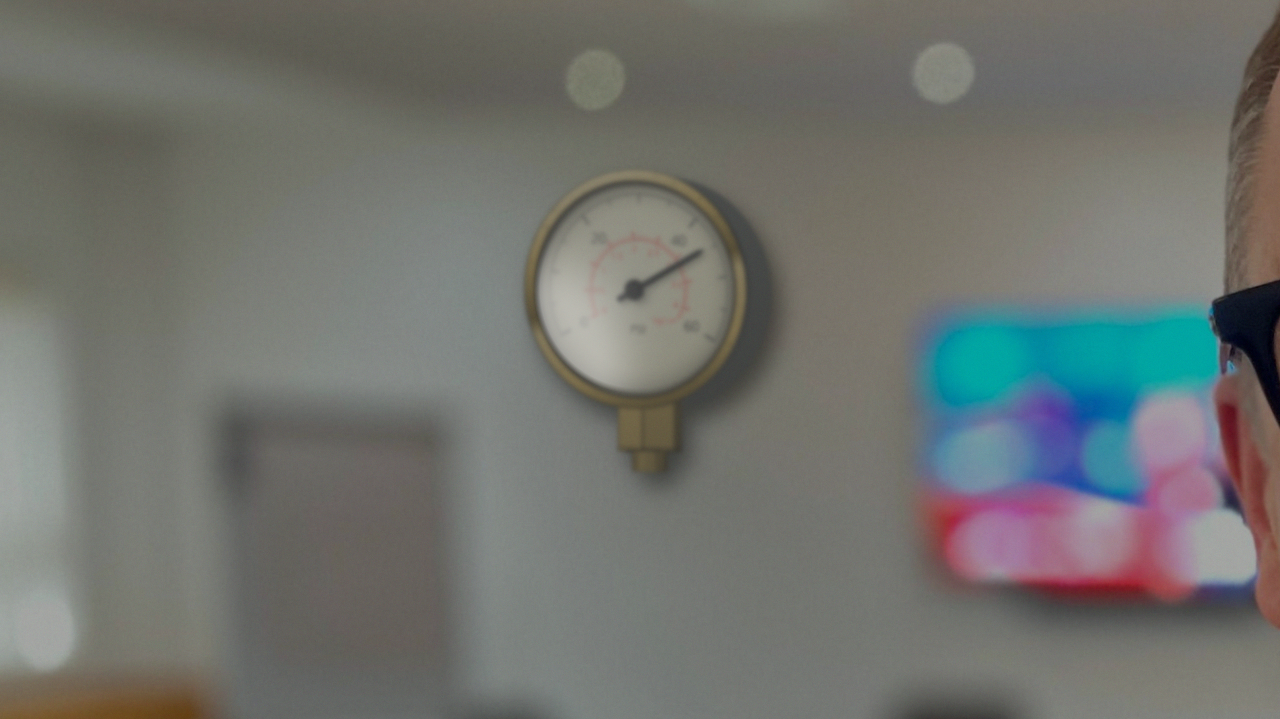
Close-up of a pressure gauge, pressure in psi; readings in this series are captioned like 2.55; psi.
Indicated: 45; psi
